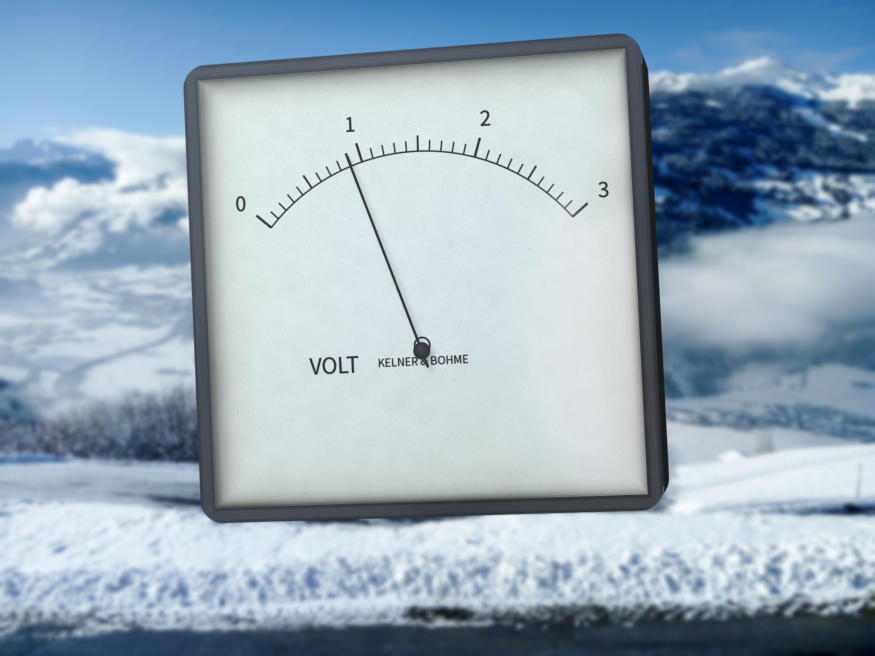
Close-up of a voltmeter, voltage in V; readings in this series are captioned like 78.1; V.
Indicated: 0.9; V
